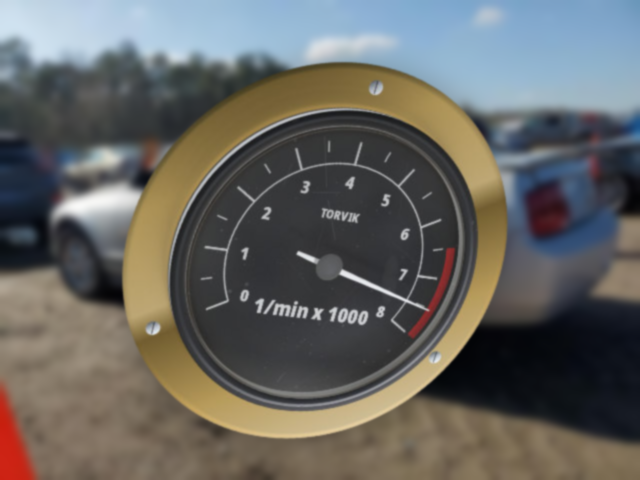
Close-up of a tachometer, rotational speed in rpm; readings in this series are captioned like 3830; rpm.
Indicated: 7500; rpm
